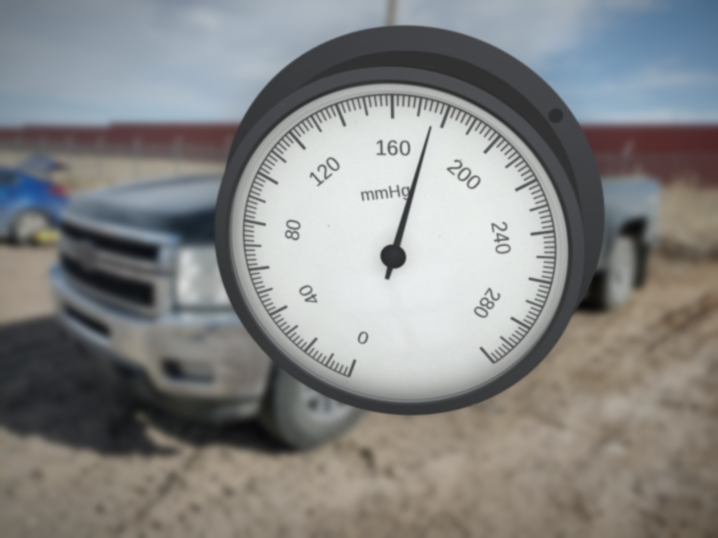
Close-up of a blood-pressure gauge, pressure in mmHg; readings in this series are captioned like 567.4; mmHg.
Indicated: 176; mmHg
